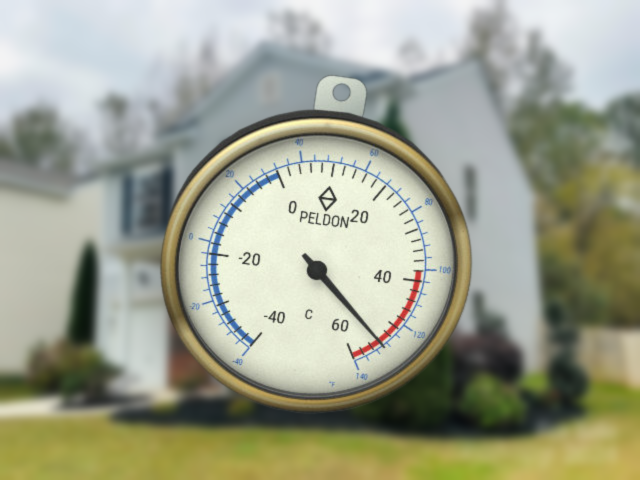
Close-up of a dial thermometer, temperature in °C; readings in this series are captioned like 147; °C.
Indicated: 54; °C
